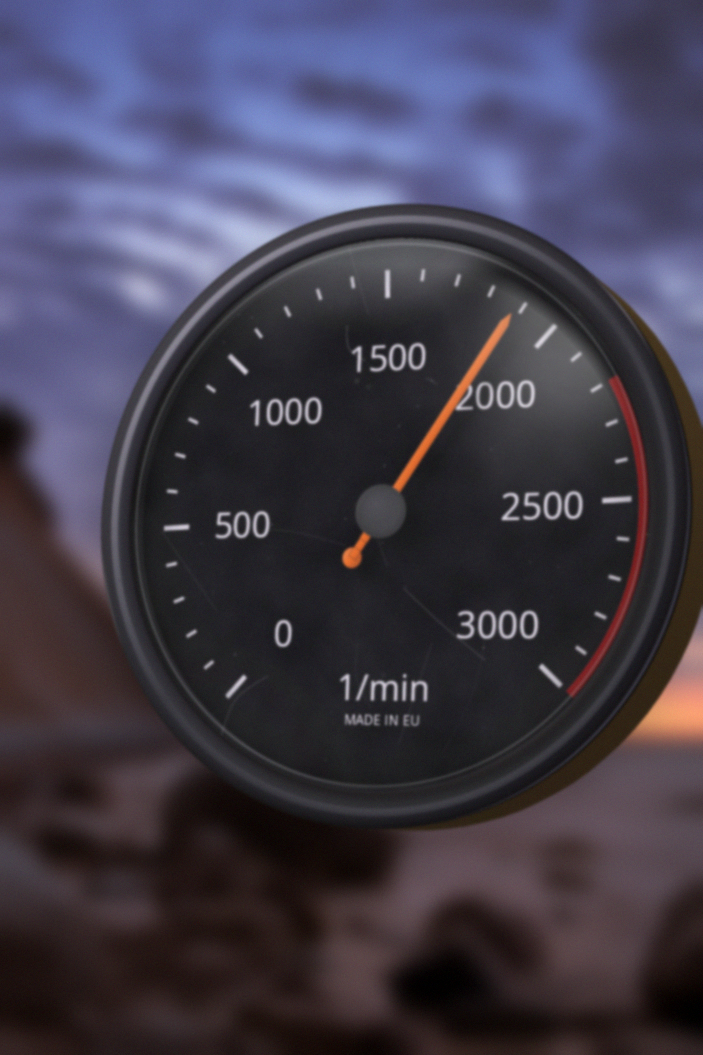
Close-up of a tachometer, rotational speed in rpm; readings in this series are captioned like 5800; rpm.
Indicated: 1900; rpm
